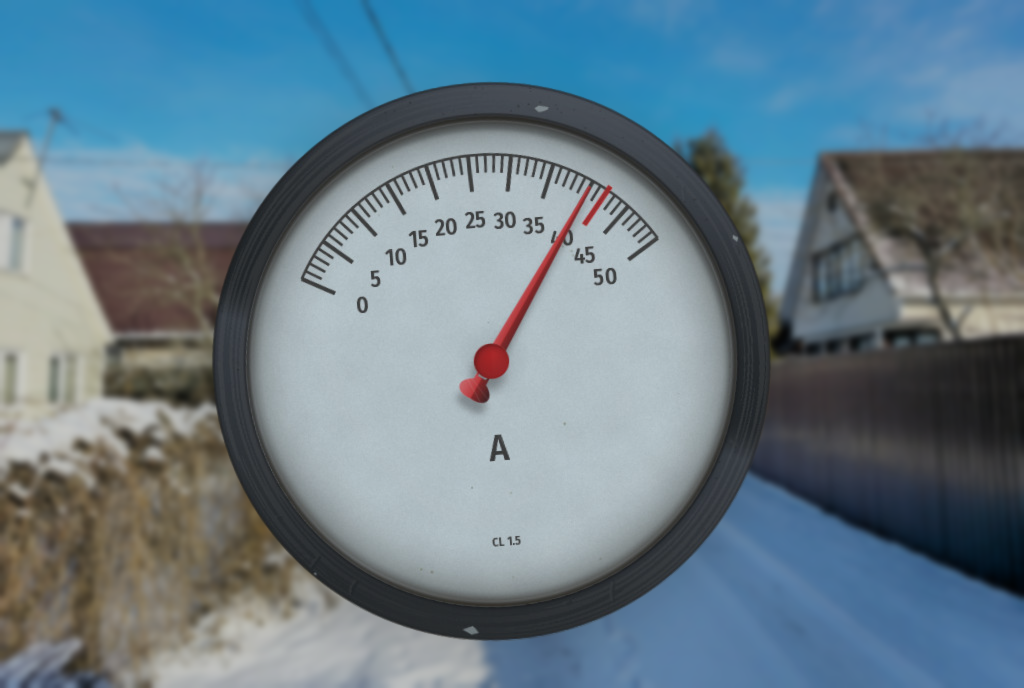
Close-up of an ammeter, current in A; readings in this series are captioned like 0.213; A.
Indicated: 40; A
